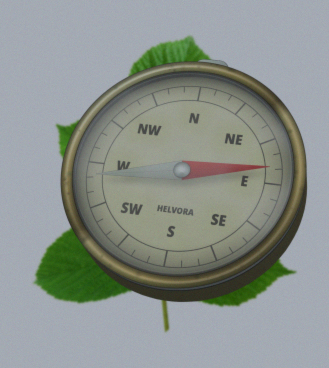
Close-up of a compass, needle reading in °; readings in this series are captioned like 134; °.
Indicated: 80; °
